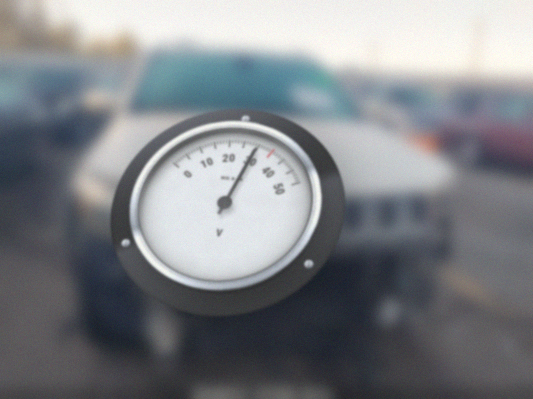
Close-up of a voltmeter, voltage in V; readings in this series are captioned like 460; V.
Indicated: 30; V
